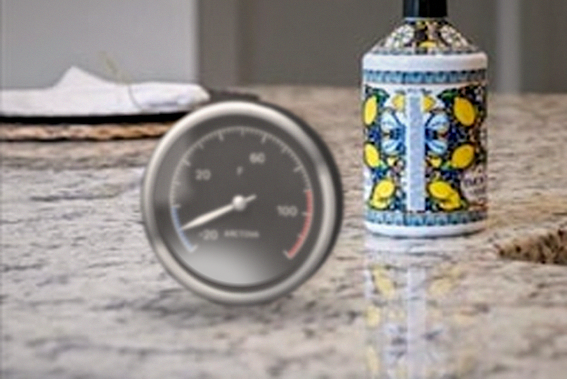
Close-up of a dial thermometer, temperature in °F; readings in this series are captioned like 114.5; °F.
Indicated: -10; °F
